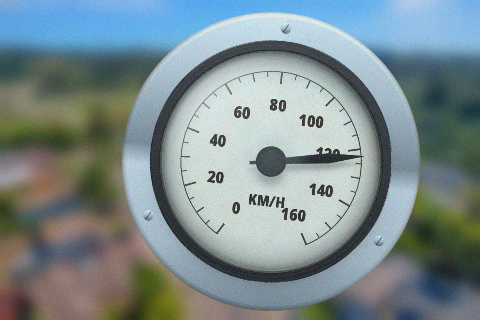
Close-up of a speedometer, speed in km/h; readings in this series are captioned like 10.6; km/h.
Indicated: 122.5; km/h
